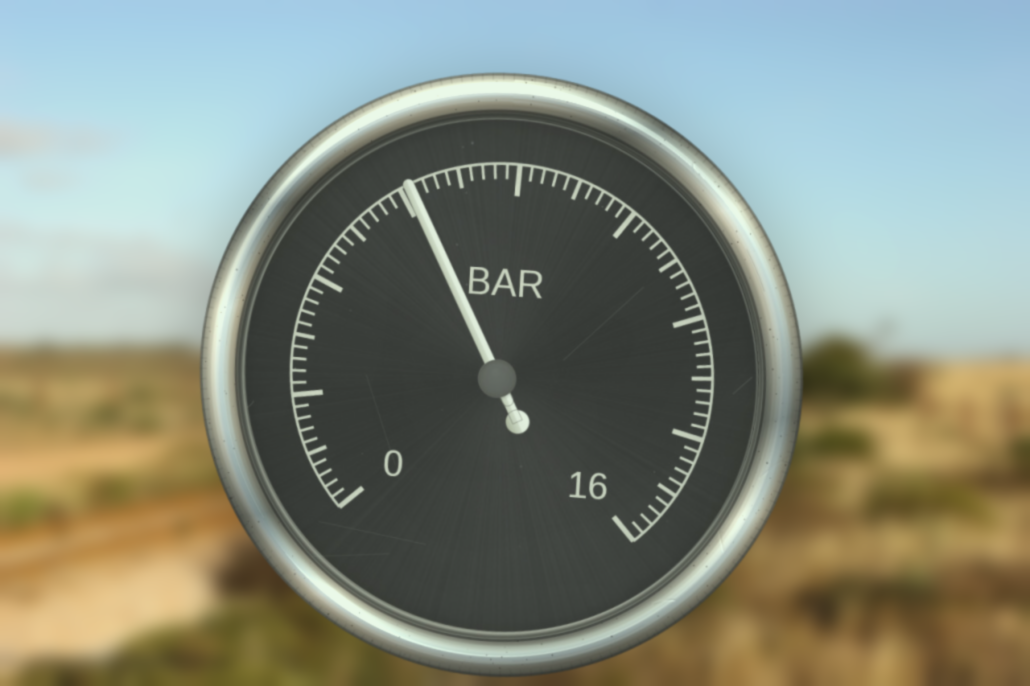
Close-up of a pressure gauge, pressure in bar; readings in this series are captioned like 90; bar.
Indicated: 6.2; bar
